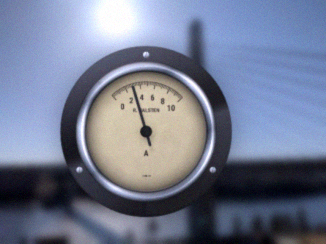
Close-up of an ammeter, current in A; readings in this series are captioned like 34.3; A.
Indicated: 3; A
